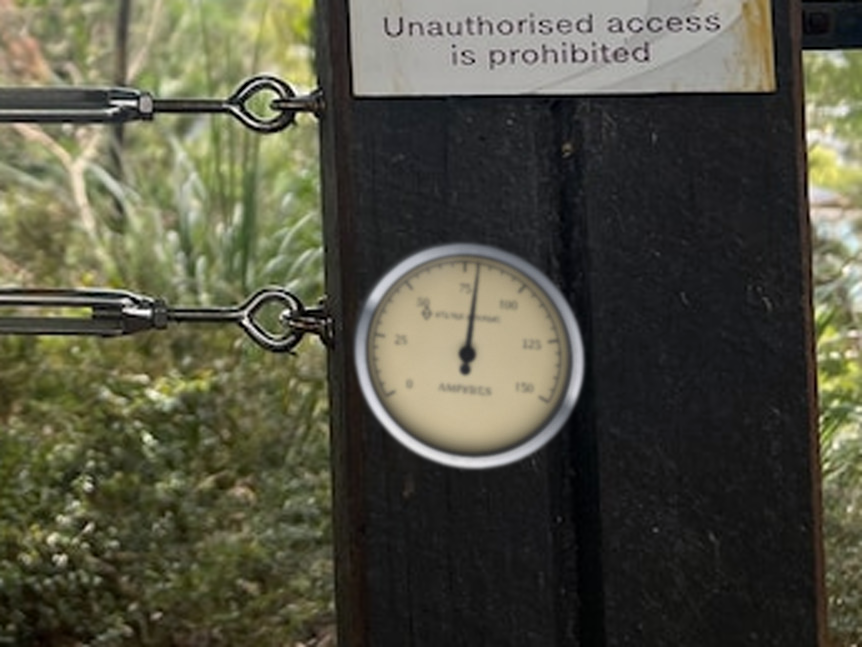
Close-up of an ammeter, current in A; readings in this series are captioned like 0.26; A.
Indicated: 80; A
